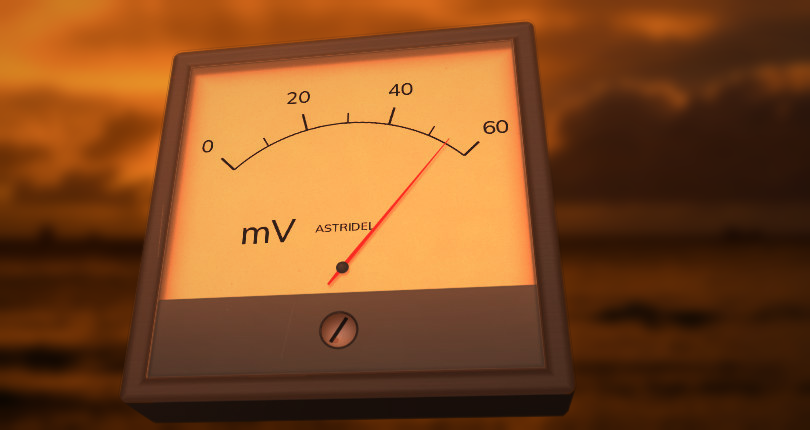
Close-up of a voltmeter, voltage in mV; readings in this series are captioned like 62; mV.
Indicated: 55; mV
